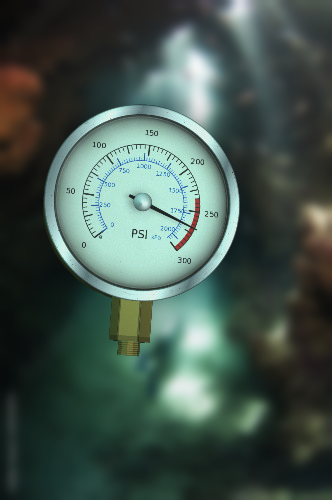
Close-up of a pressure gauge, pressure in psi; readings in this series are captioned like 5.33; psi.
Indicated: 270; psi
